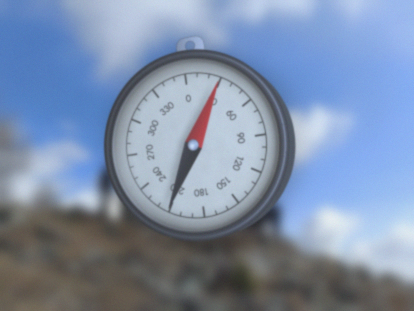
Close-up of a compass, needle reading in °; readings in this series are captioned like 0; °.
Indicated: 30; °
